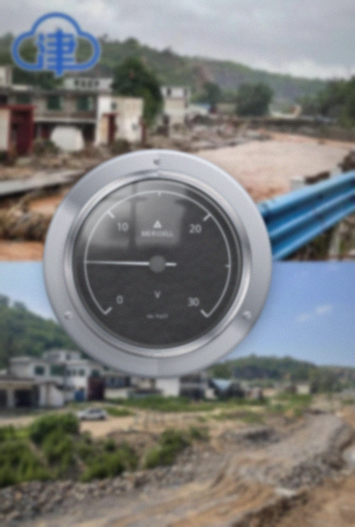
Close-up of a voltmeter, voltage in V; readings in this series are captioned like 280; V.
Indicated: 5; V
